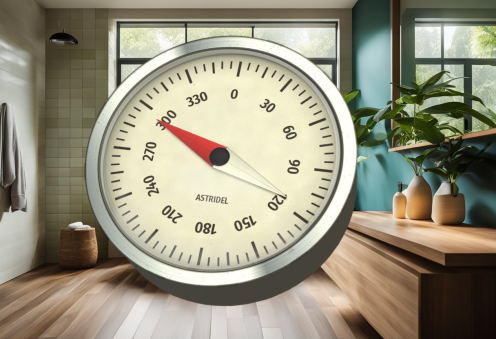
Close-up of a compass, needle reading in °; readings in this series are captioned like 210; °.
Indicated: 295; °
